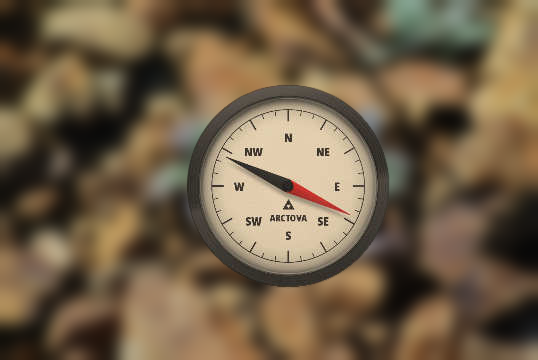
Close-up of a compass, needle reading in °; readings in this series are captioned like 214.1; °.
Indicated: 115; °
